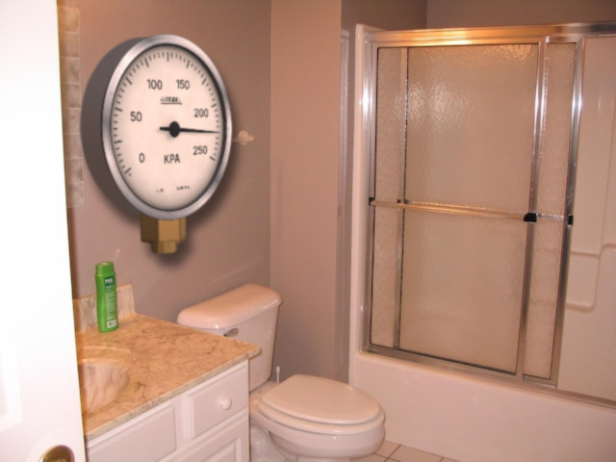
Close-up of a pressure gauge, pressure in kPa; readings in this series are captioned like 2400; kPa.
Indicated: 225; kPa
